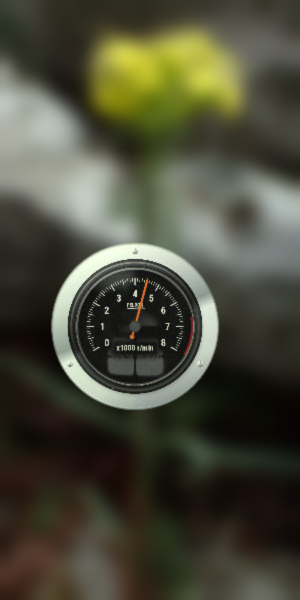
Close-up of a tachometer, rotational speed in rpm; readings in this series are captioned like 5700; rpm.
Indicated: 4500; rpm
